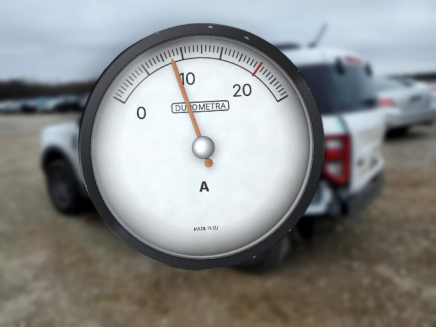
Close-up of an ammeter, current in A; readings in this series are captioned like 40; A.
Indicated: 8.5; A
